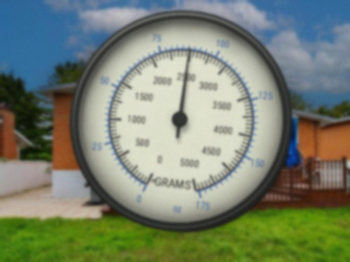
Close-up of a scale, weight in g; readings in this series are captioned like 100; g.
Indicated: 2500; g
